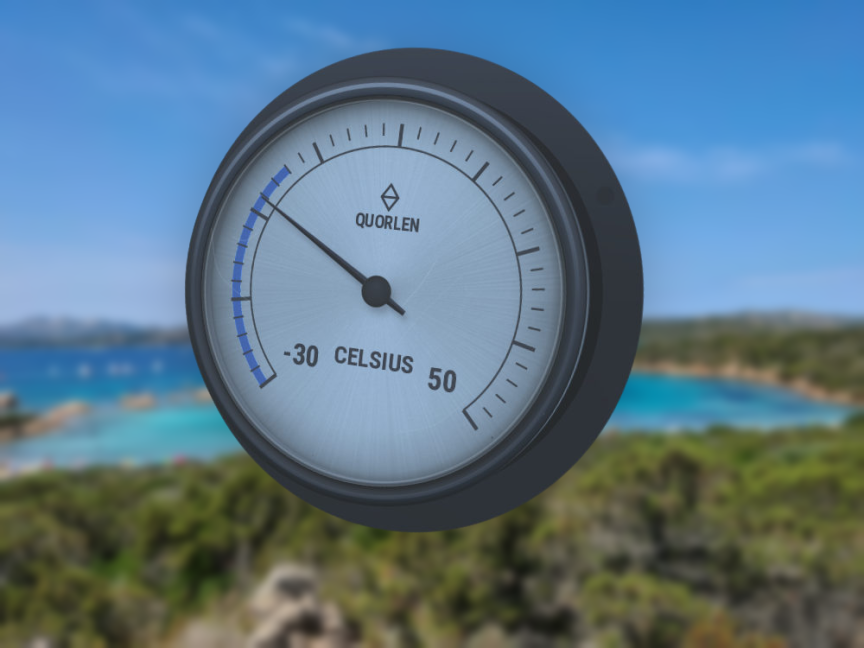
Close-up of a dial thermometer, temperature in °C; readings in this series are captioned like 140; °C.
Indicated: -8; °C
